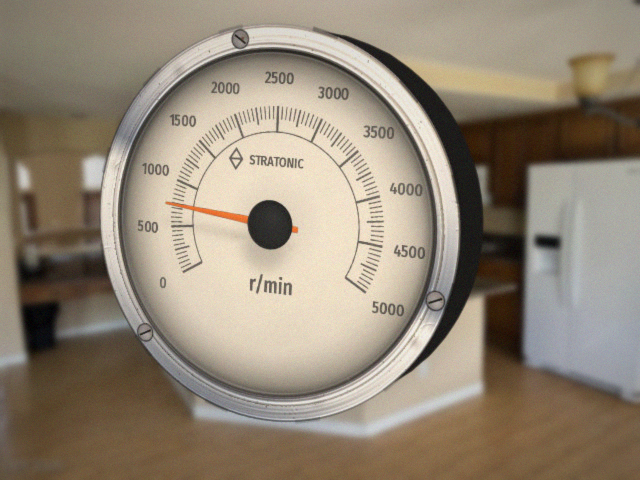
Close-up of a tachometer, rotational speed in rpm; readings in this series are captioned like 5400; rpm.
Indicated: 750; rpm
